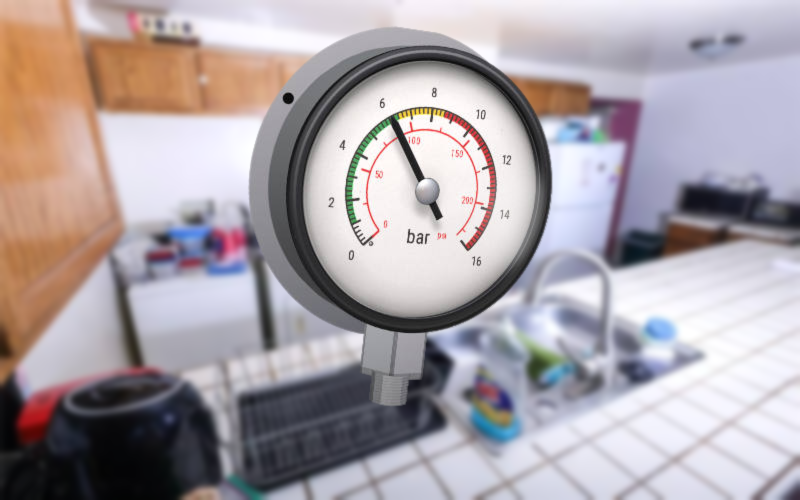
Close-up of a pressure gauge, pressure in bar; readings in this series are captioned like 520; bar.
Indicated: 6; bar
